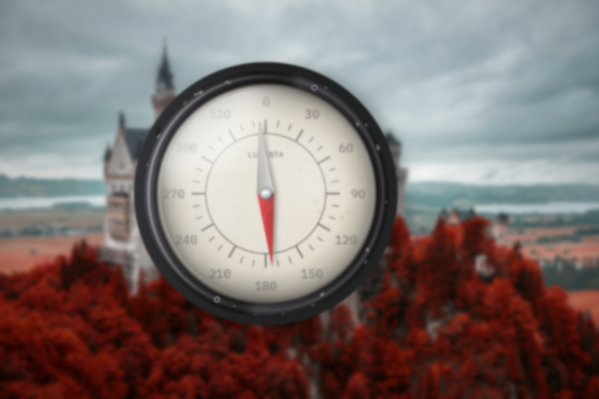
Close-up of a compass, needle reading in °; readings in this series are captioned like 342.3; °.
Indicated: 175; °
